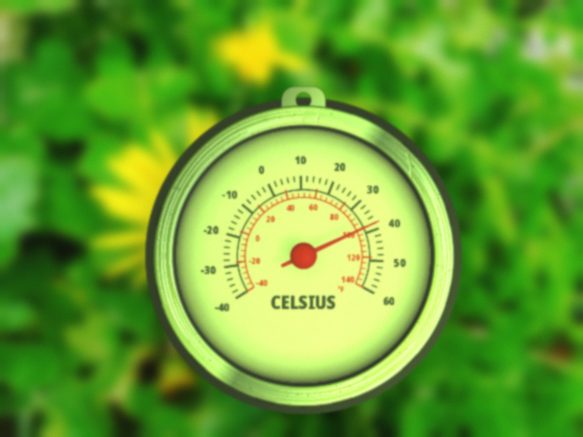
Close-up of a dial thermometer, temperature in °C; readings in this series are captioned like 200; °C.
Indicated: 38; °C
